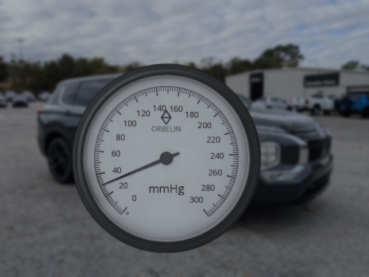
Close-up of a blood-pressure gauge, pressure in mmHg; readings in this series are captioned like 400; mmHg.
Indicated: 30; mmHg
